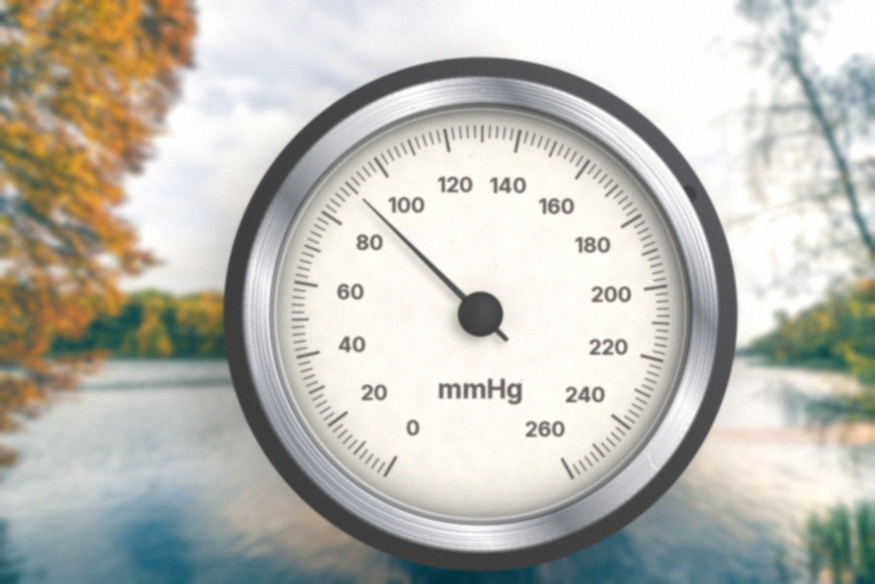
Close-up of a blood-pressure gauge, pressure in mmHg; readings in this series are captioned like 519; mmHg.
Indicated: 90; mmHg
